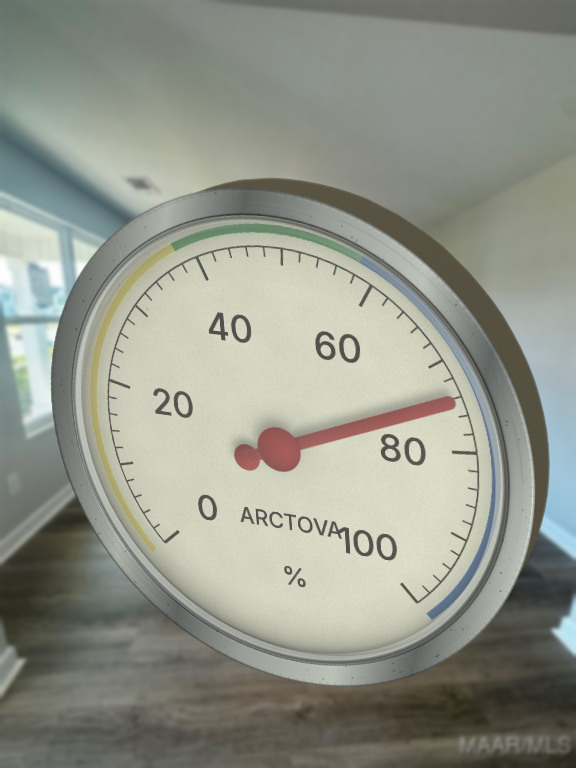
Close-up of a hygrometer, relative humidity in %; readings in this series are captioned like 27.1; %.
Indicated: 74; %
